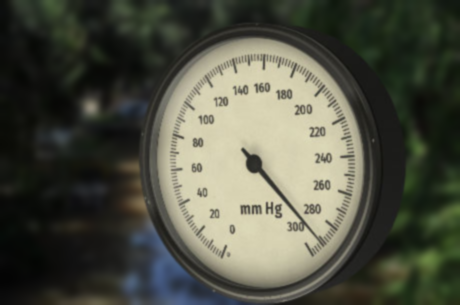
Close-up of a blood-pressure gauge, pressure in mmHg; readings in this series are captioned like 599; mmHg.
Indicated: 290; mmHg
